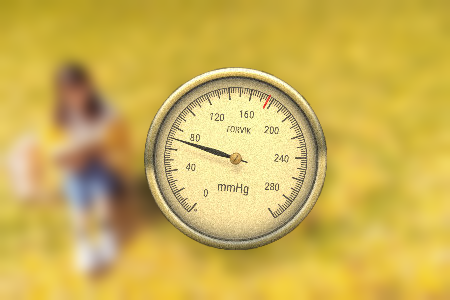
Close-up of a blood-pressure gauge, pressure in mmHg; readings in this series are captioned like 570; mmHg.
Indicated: 70; mmHg
